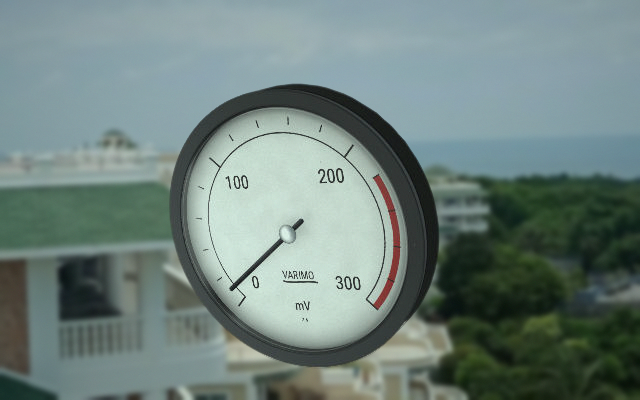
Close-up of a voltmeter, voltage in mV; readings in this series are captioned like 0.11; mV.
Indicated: 10; mV
